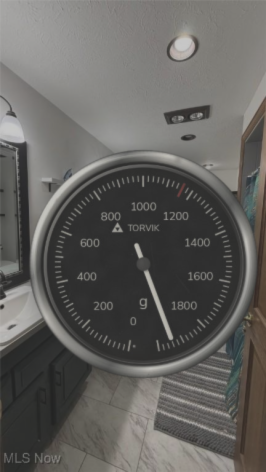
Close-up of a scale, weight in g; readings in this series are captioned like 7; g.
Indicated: 1940; g
